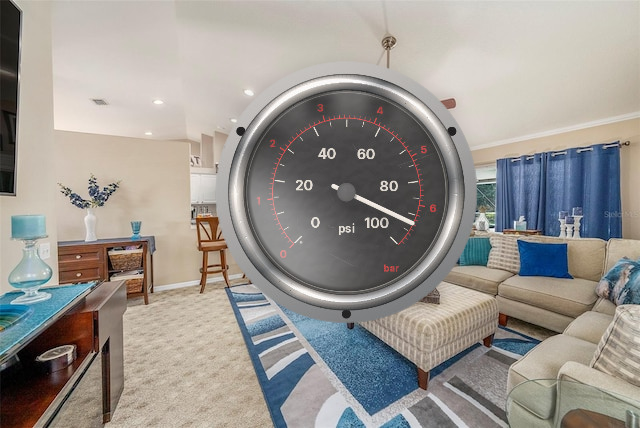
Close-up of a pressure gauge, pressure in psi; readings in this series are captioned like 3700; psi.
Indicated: 92.5; psi
